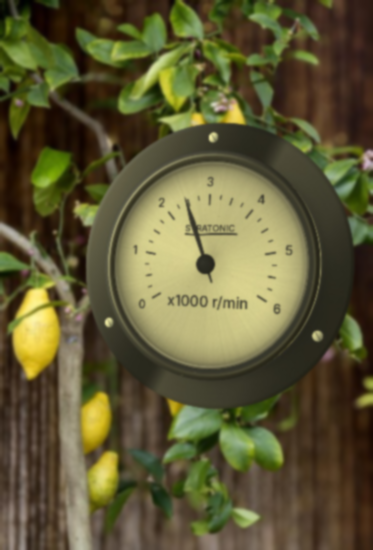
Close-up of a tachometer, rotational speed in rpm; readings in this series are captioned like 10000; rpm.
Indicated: 2500; rpm
